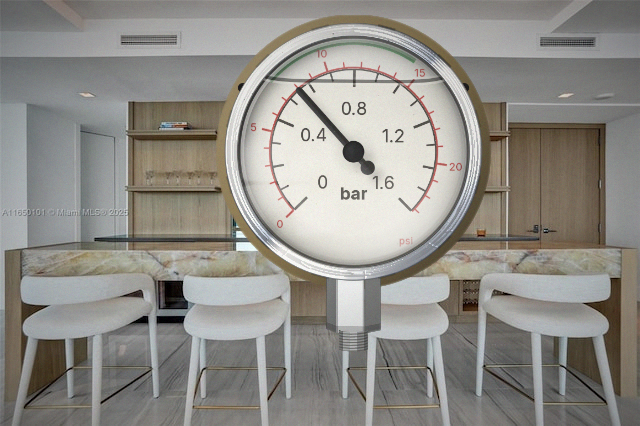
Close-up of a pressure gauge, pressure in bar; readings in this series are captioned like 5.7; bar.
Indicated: 0.55; bar
